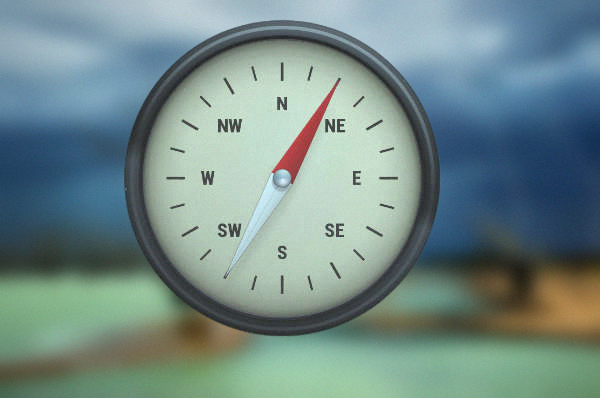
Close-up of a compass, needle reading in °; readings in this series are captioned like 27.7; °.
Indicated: 30; °
